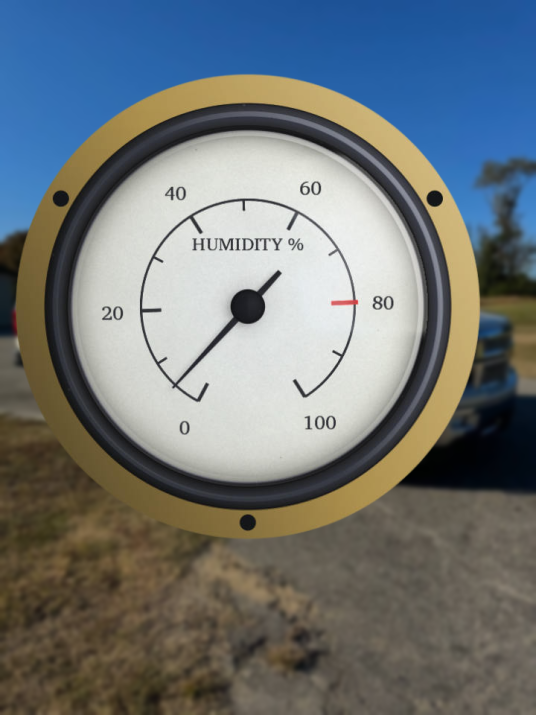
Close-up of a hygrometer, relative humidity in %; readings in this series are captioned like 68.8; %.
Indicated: 5; %
